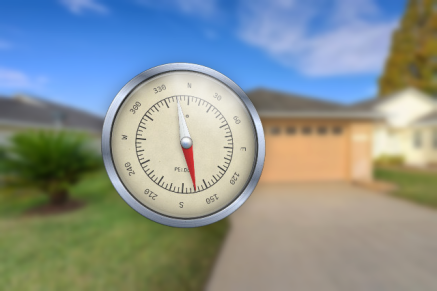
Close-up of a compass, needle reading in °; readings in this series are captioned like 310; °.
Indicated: 165; °
